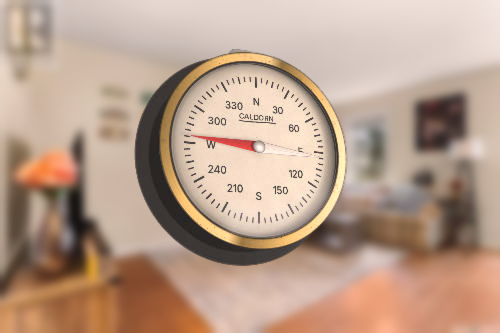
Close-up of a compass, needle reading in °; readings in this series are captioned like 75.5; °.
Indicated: 275; °
